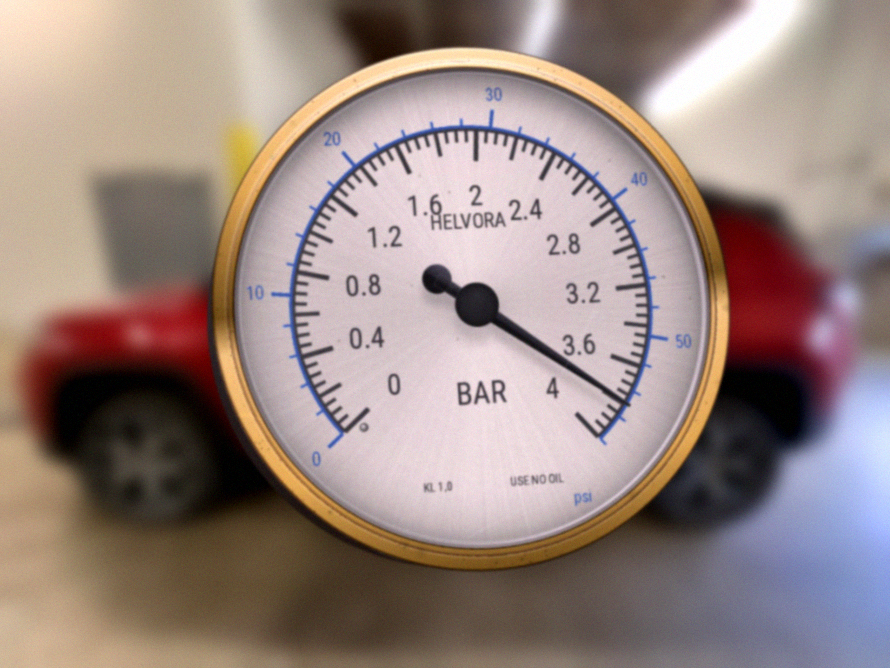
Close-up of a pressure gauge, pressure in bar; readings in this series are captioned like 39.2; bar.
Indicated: 3.8; bar
